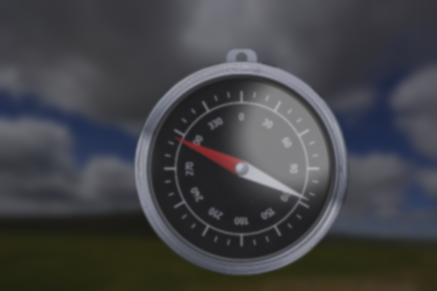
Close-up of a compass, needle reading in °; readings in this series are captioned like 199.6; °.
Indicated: 295; °
